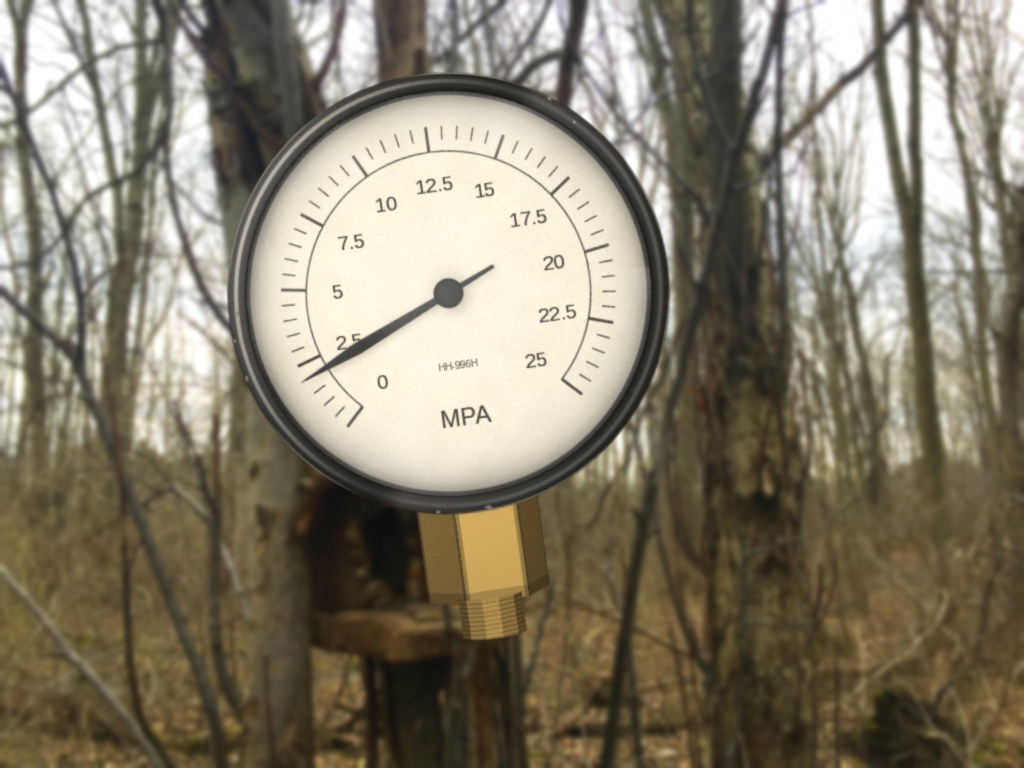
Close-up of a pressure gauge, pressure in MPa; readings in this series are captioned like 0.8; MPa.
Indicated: 2; MPa
